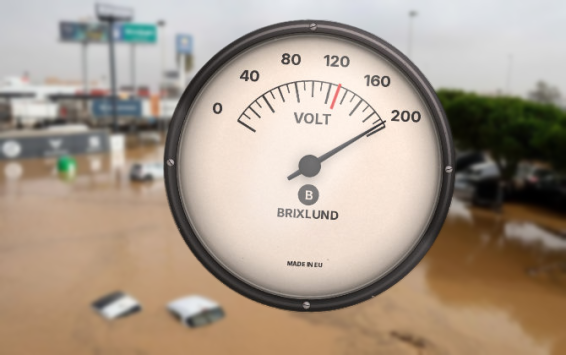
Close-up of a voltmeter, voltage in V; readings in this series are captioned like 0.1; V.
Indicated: 195; V
